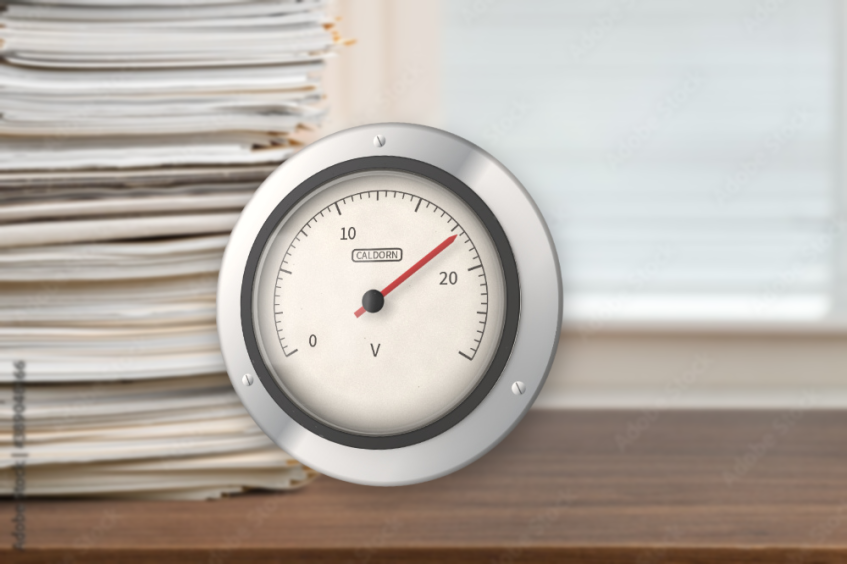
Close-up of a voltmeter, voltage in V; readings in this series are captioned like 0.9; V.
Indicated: 18; V
